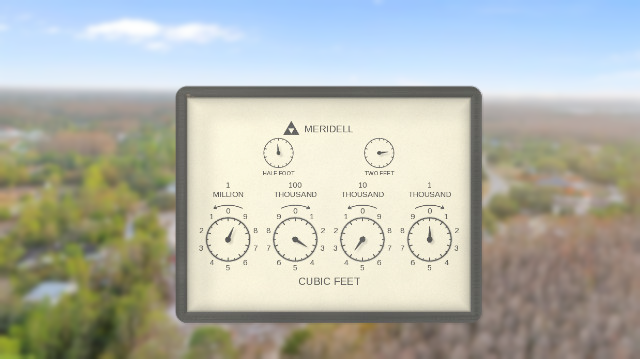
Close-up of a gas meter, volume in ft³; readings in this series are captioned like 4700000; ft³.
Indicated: 934000; ft³
